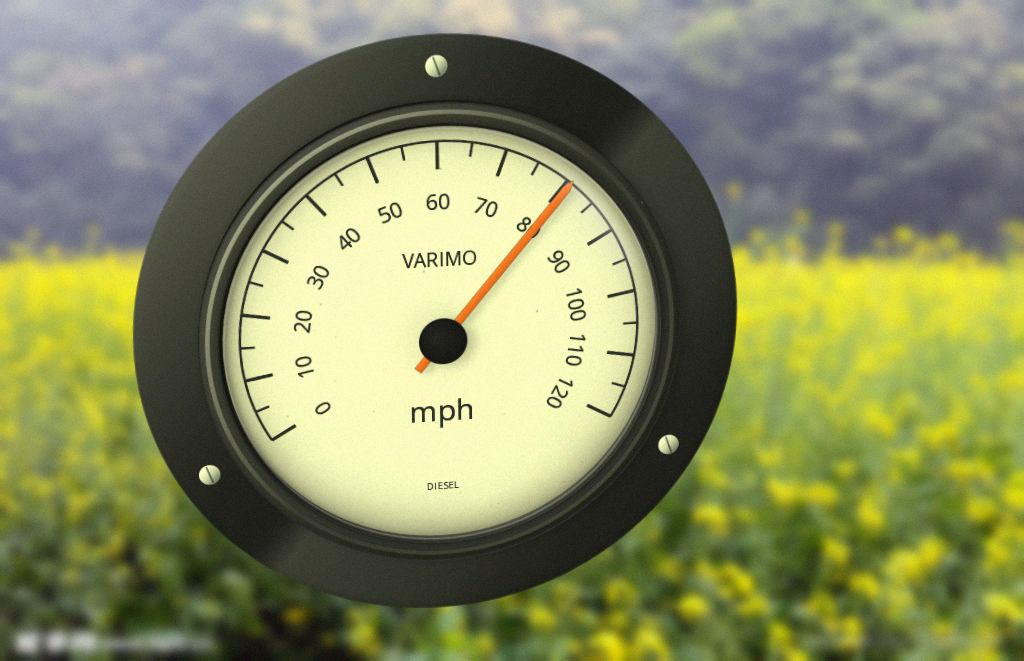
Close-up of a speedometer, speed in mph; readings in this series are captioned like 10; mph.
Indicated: 80; mph
